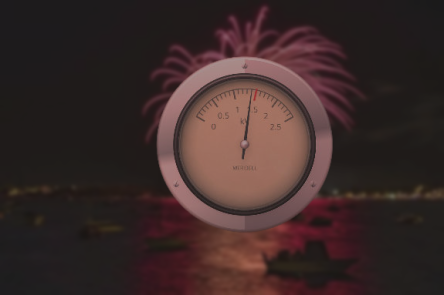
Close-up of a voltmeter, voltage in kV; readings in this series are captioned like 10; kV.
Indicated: 1.4; kV
